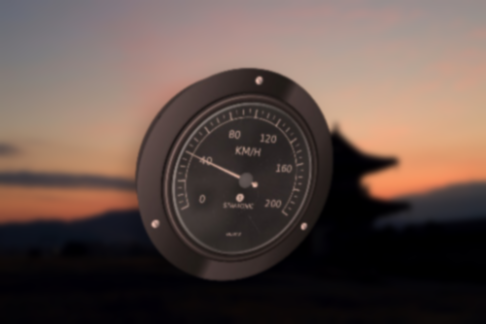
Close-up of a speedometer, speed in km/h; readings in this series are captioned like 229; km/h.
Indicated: 40; km/h
